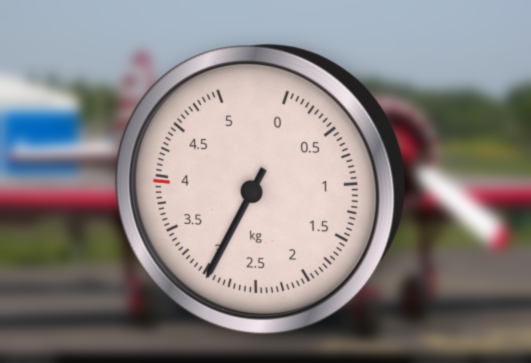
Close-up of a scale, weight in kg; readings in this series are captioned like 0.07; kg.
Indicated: 2.95; kg
